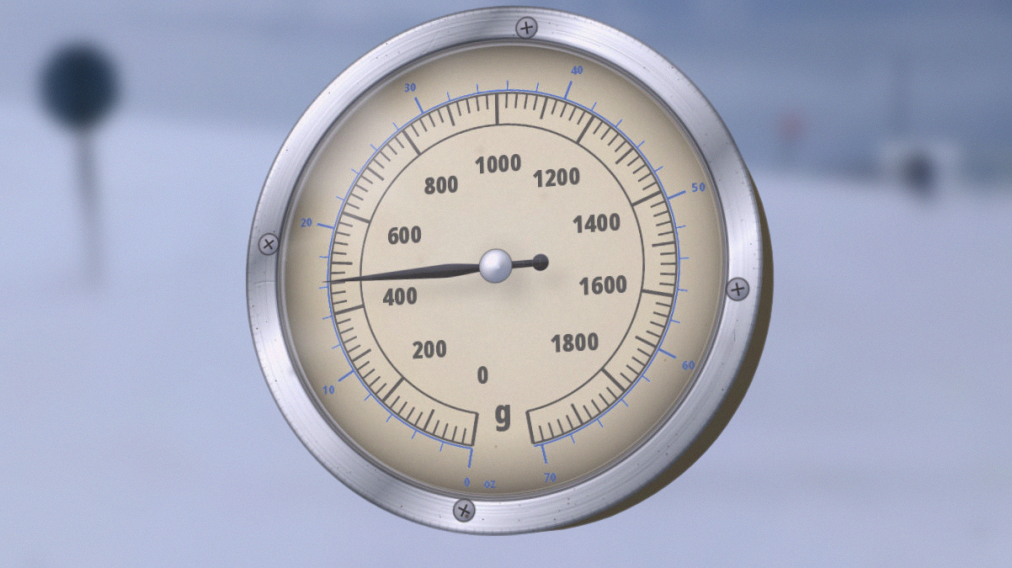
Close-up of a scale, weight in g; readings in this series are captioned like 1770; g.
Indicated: 460; g
